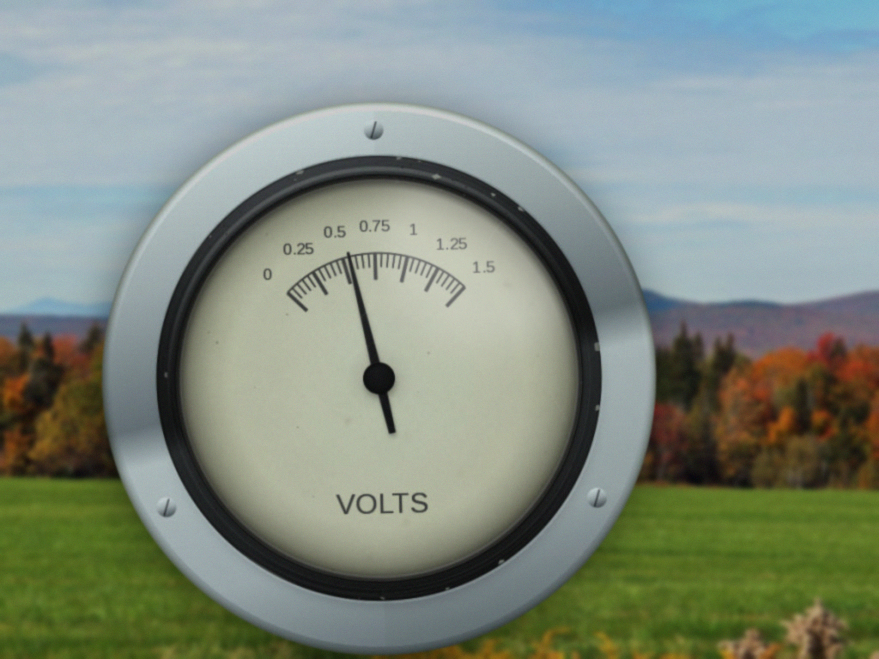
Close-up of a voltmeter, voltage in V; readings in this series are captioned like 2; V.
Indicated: 0.55; V
